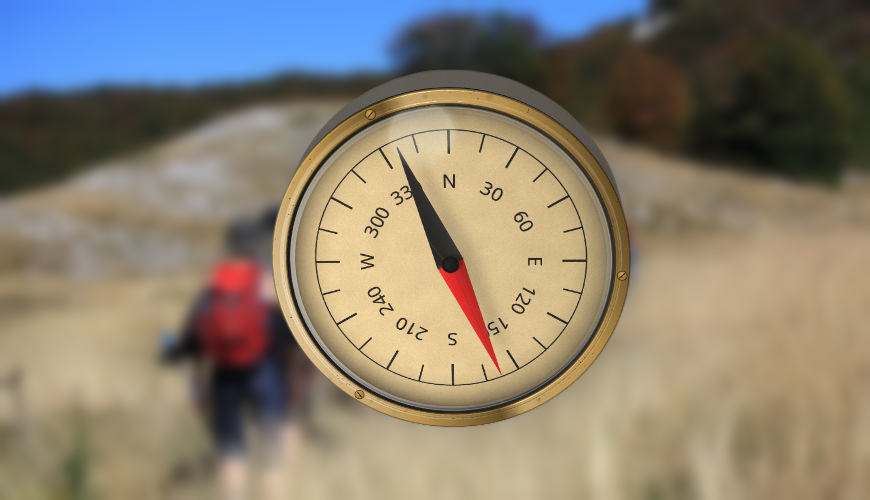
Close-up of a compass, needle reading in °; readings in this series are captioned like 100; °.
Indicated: 157.5; °
